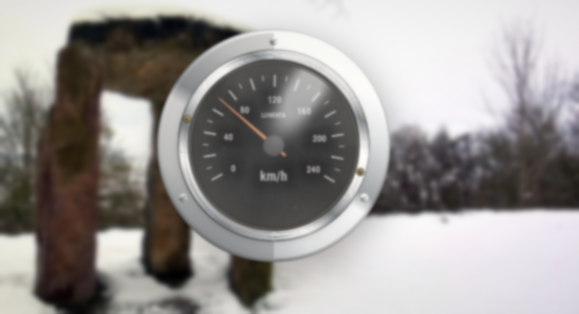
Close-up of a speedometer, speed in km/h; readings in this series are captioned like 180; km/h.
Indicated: 70; km/h
